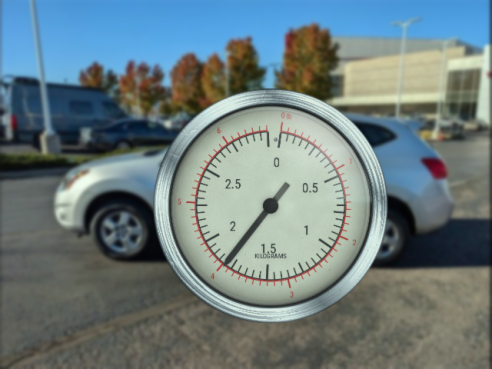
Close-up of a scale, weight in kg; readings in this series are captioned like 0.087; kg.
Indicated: 1.8; kg
